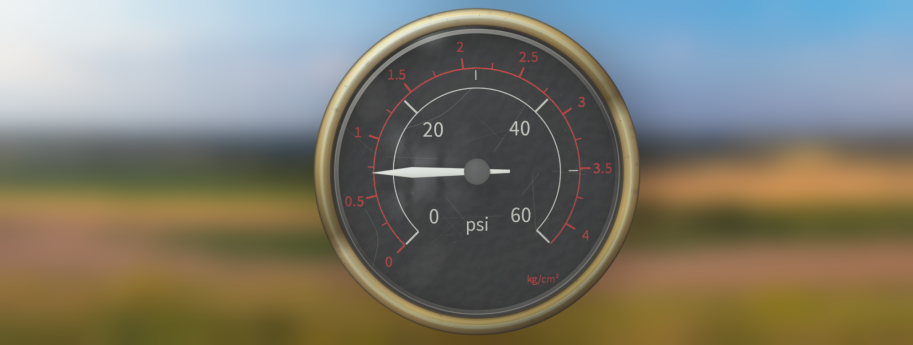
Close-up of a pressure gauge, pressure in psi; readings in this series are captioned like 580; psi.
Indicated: 10; psi
